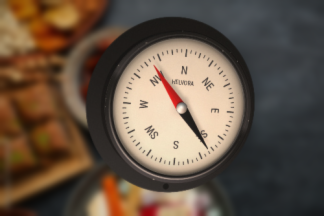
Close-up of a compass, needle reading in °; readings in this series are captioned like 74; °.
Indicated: 320; °
